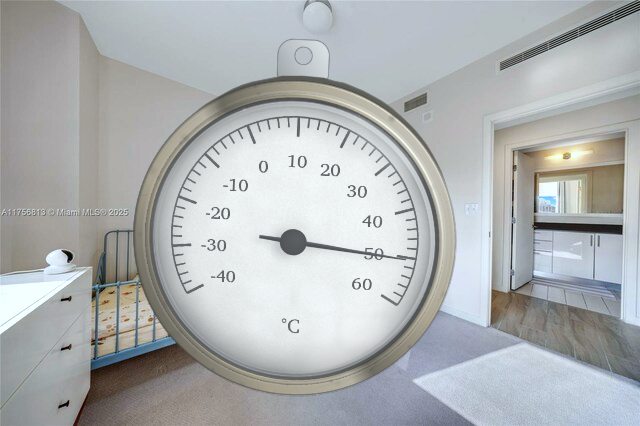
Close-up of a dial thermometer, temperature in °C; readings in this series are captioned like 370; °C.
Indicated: 50; °C
